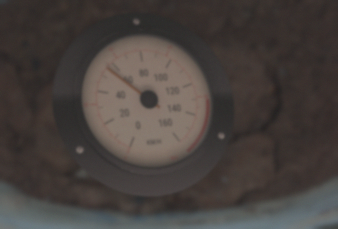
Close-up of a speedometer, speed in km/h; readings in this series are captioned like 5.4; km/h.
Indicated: 55; km/h
